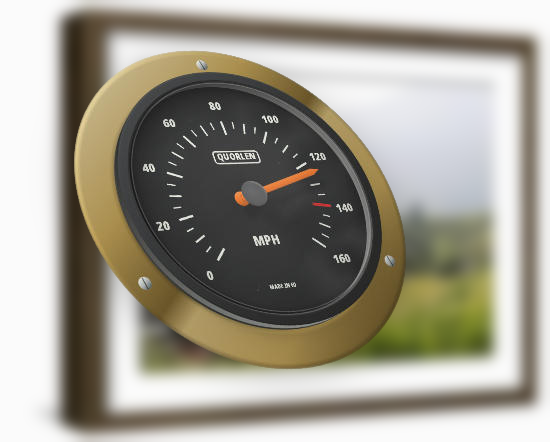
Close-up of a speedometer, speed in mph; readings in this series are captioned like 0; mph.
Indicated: 125; mph
